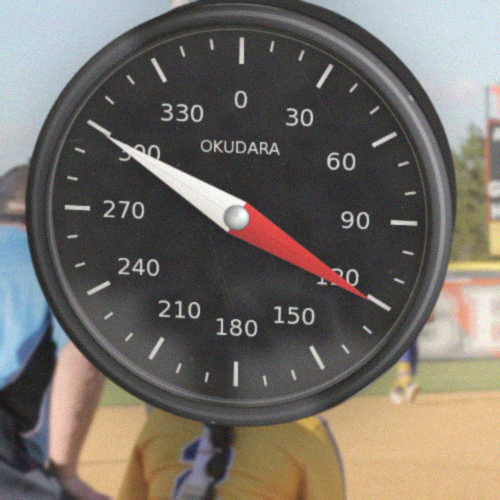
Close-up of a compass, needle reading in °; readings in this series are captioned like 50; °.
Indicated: 120; °
